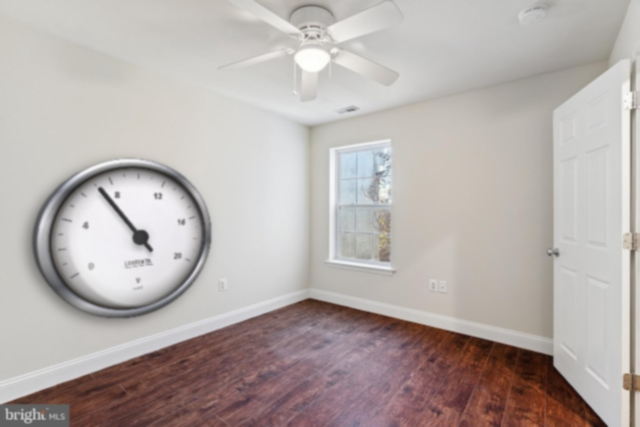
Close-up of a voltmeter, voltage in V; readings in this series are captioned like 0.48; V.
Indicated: 7; V
